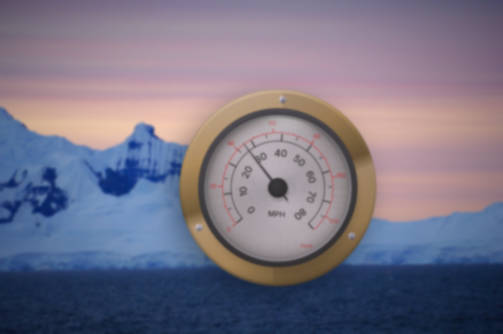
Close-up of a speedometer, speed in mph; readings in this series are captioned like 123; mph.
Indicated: 27.5; mph
